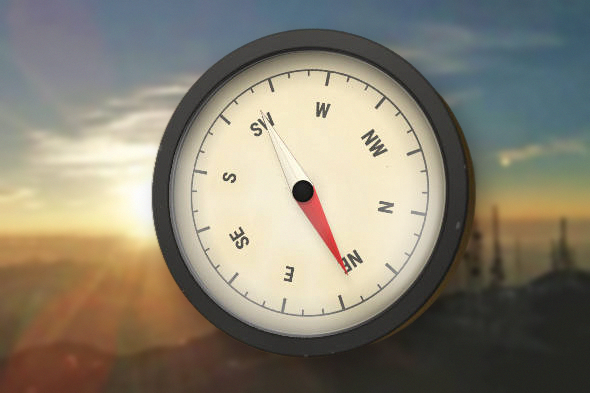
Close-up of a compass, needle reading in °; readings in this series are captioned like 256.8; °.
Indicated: 50; °
